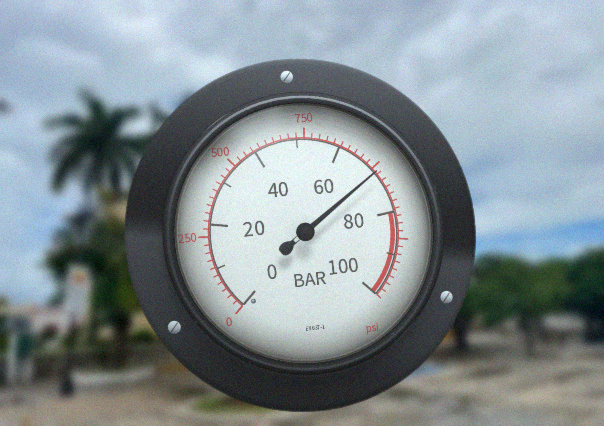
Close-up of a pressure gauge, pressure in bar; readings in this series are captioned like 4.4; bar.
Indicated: 70; bar
